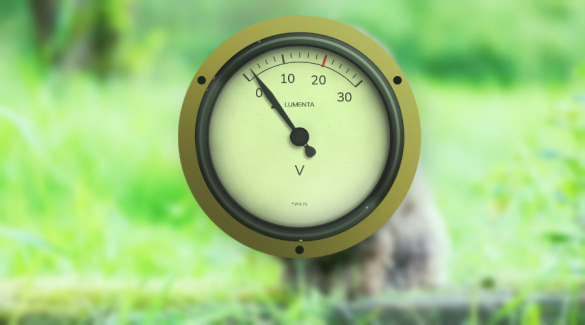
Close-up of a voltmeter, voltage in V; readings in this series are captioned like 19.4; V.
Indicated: 2; V
